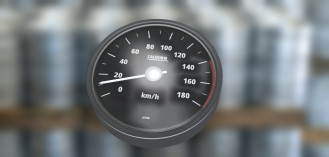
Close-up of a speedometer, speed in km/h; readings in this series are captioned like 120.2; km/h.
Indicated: 10; km/h
